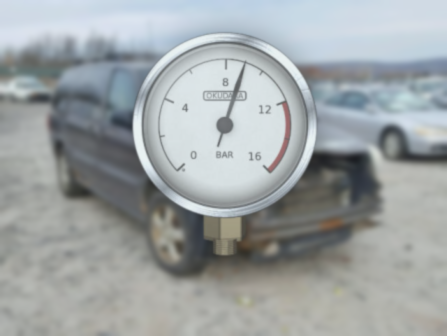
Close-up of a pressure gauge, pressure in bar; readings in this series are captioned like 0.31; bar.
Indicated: 9; bar
